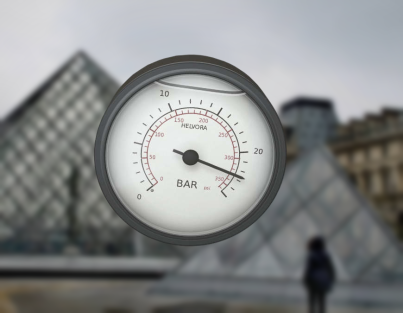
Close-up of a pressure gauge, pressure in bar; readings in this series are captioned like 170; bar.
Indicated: 22.5; bar
